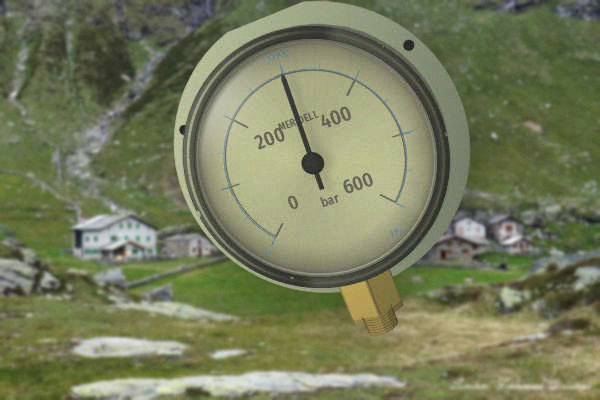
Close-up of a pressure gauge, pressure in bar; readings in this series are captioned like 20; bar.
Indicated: 300; bar
